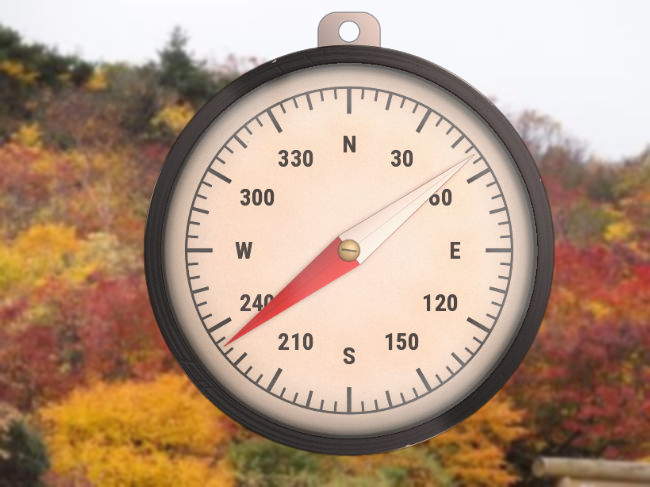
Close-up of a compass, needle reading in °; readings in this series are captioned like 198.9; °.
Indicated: 232.5; °
